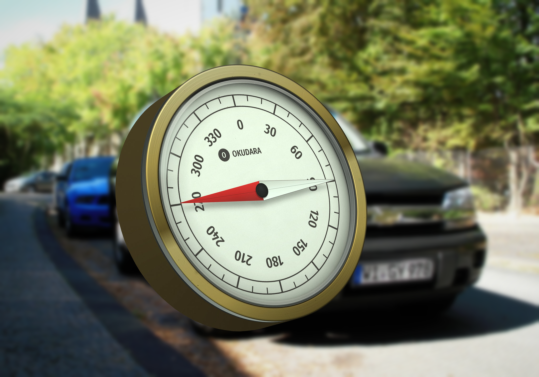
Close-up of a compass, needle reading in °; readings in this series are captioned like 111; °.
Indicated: 270; °
